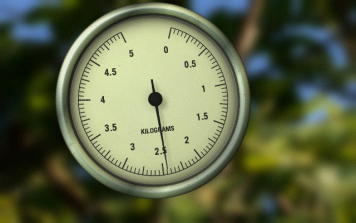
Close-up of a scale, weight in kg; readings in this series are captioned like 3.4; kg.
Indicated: 2.45; kg
